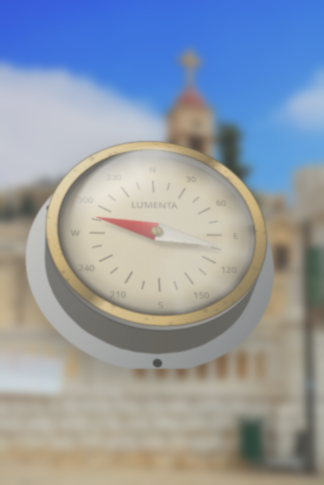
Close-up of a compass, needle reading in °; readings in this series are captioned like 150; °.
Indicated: 285; °
